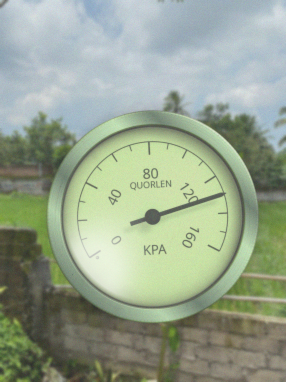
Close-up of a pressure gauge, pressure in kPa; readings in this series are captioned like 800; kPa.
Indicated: 130; kPa
